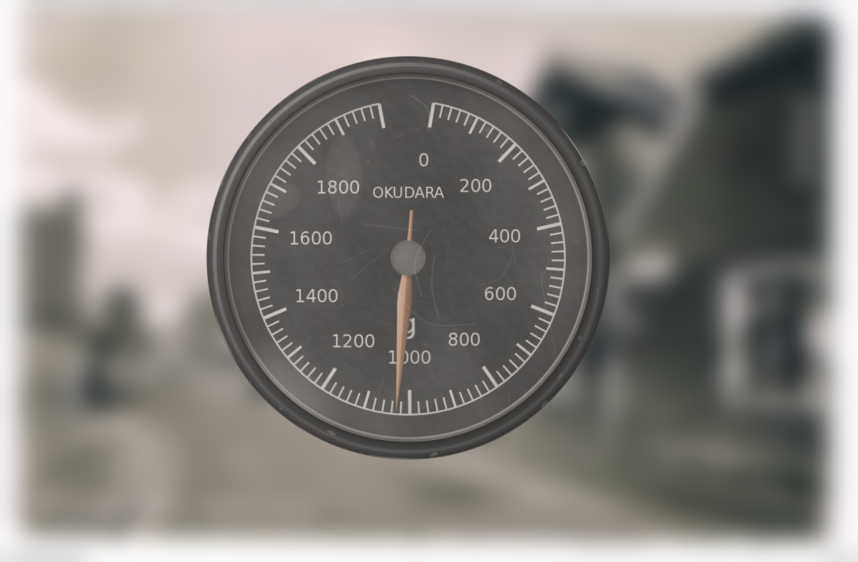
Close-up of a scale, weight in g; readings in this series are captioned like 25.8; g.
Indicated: 1030; g
